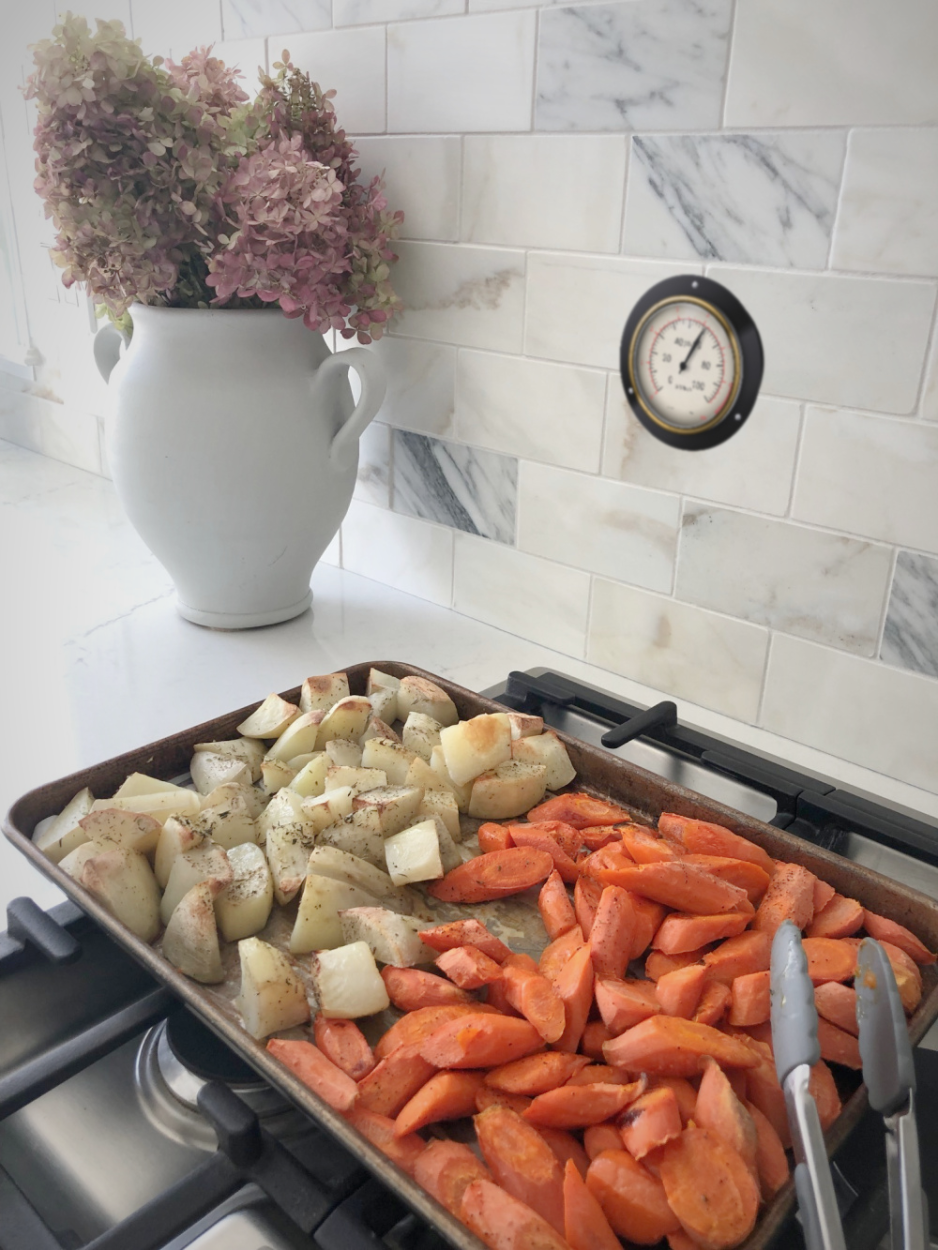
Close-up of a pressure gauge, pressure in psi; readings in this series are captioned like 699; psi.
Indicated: 60; psi
